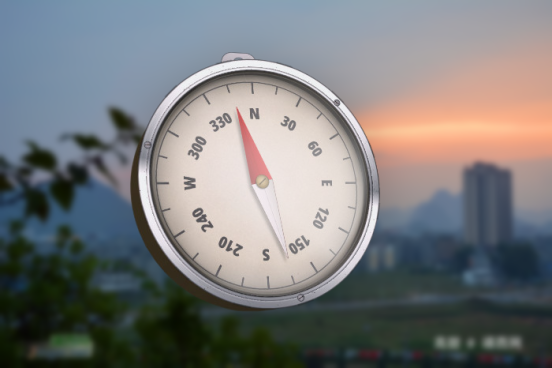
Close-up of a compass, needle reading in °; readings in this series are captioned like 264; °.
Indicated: 345; °
